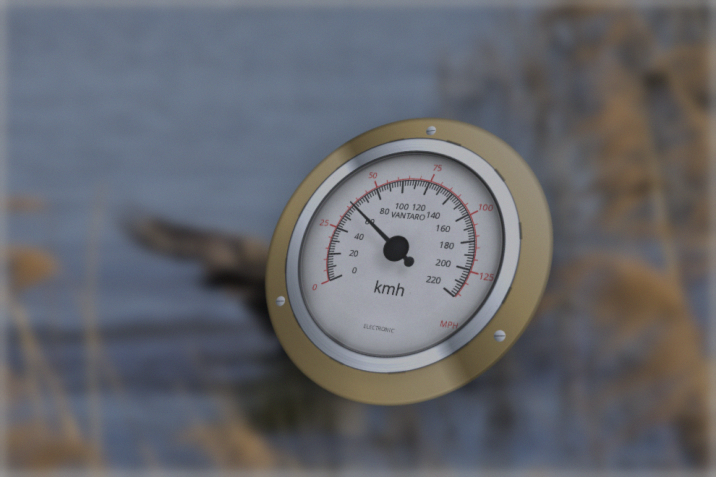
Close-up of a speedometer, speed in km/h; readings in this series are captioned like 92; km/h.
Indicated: 60; km/h
